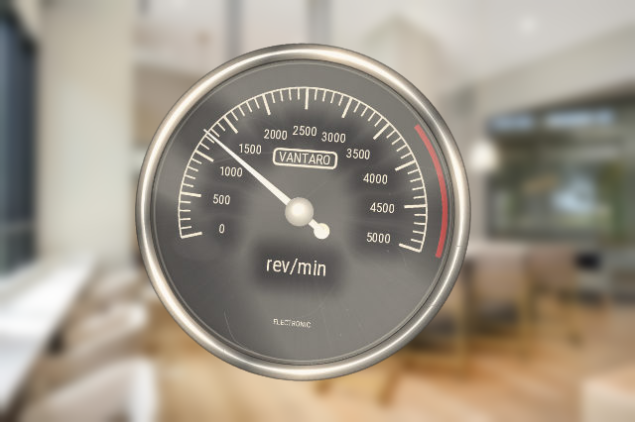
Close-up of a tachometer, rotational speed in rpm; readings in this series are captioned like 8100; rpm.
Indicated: 1250; rpm
